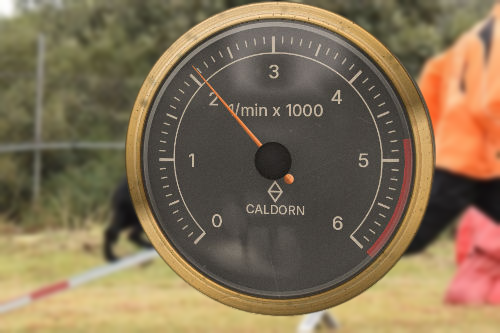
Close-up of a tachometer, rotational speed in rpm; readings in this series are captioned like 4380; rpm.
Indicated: 2100; rpm
